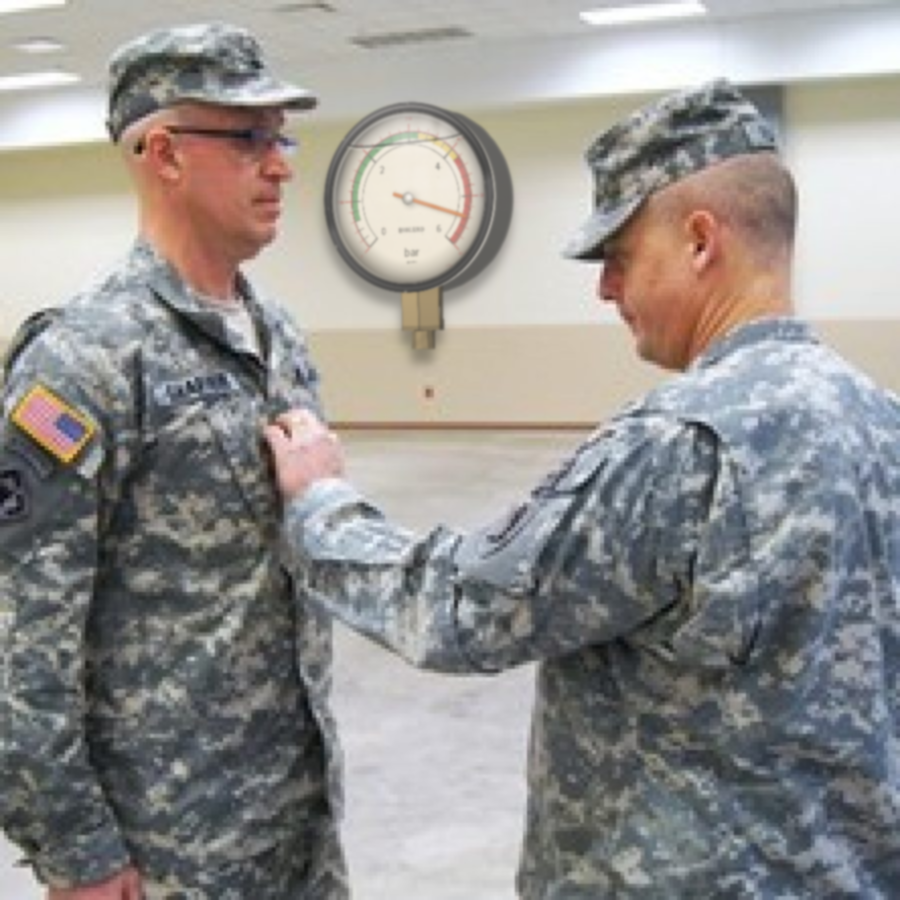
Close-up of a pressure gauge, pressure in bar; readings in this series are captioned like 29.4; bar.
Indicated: 5.4; bar
